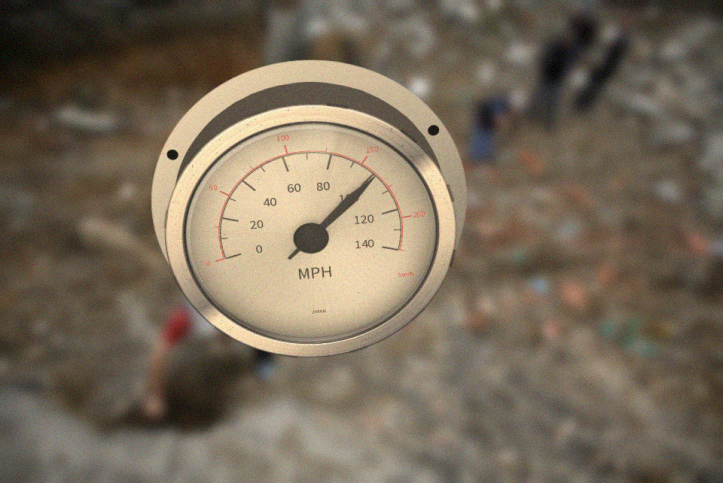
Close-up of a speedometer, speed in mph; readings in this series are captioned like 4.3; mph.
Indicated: 100; mph
